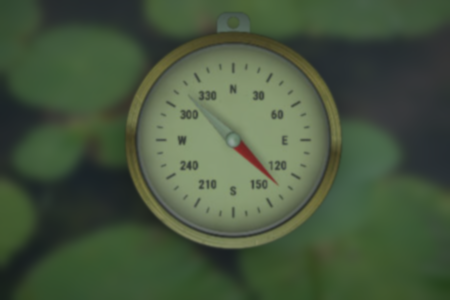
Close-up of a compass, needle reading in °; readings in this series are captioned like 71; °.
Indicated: 135; °
